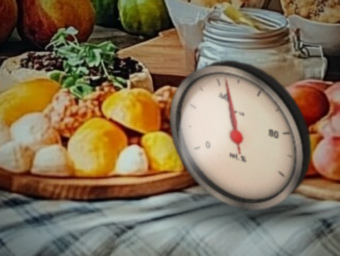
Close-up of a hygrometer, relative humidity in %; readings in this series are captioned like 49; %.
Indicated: 45; %
